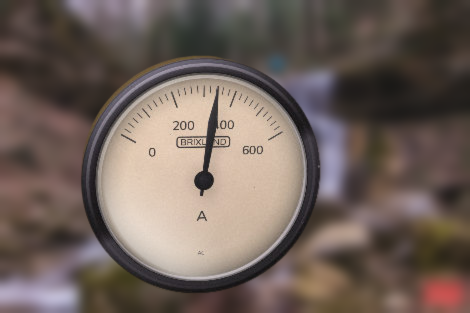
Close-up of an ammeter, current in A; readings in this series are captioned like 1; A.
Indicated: 340; A
